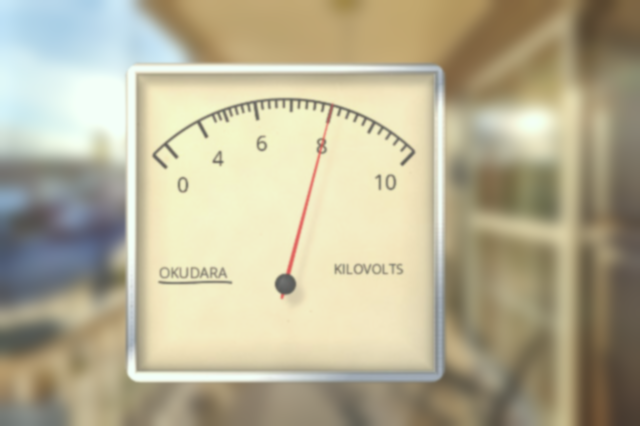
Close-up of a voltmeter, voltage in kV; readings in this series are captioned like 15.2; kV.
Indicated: 8; kV
